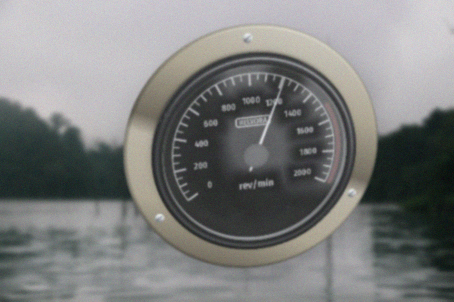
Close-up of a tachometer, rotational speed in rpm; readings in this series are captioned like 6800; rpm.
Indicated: 1200; rpm
